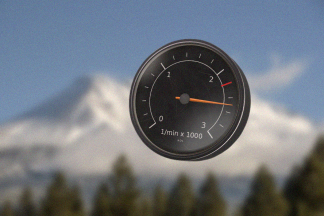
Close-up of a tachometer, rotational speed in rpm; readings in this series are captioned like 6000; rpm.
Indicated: 2500; rpm
